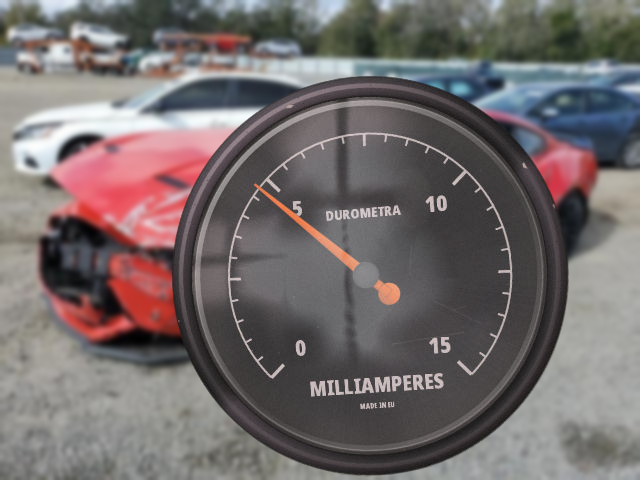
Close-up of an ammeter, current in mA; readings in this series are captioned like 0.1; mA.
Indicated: 4.75; mA
